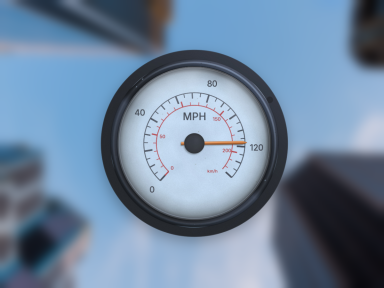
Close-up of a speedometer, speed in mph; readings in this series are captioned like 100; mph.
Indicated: 117.5; mph
